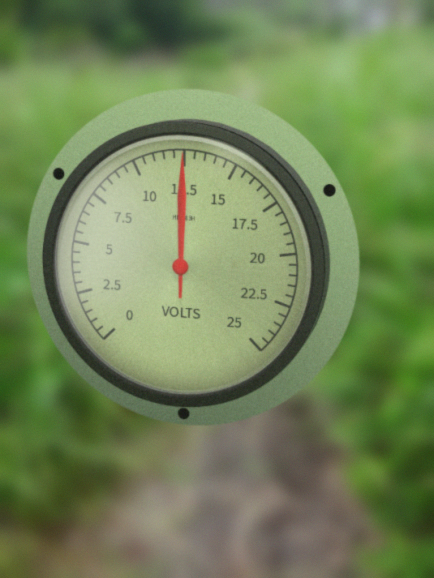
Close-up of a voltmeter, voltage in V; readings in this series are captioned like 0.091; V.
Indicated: 12.5; V
